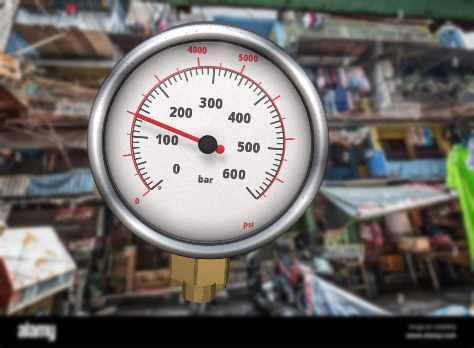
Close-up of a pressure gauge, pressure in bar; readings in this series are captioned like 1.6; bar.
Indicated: 140; bar
